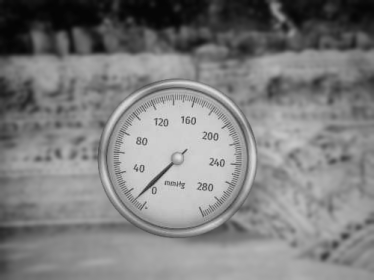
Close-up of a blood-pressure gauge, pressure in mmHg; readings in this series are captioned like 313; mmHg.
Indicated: 10; mmHg
